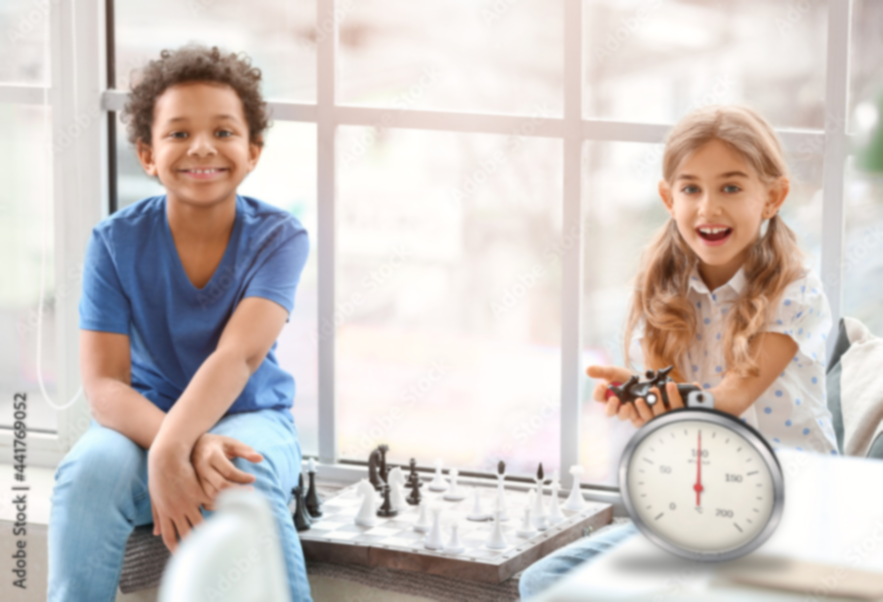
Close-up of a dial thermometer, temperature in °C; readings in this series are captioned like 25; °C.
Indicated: 100; °C
